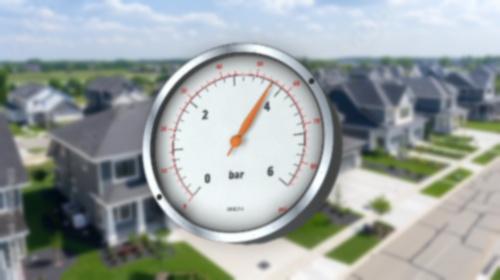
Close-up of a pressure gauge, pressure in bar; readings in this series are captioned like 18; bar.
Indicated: 3.8; bar
